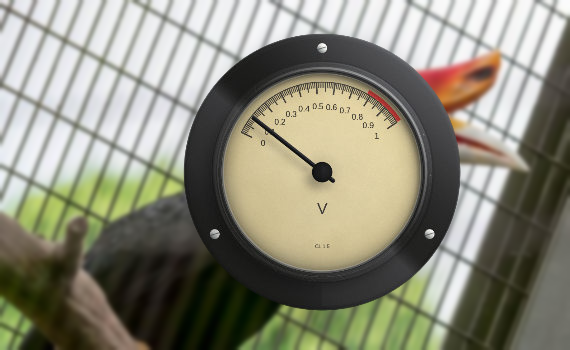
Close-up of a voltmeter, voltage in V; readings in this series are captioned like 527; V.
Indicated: 0.1; V
